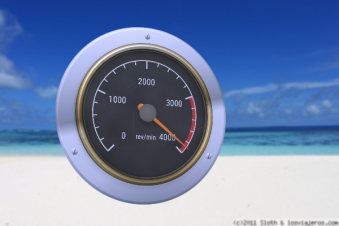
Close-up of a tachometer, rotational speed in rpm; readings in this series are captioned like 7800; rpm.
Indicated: 3900; rpm
